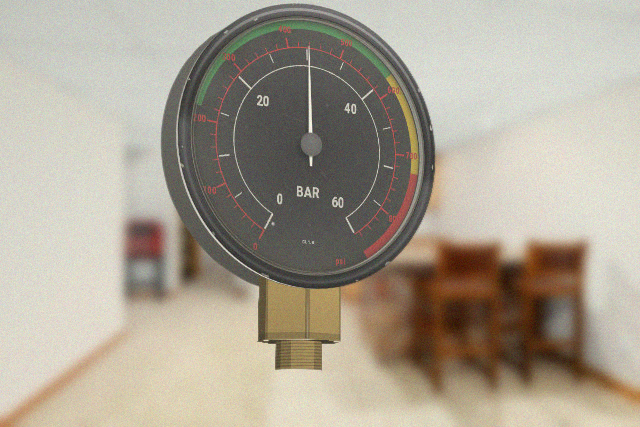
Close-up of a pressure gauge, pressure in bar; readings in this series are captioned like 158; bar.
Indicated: 30; bar
